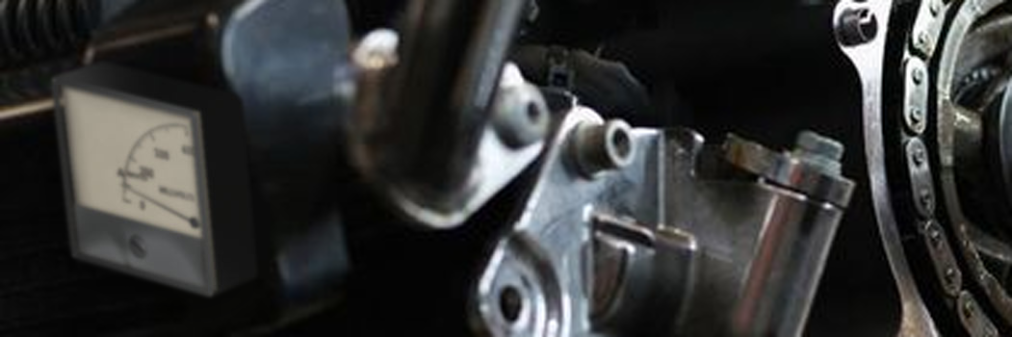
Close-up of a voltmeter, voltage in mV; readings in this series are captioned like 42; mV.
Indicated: 100; mV
